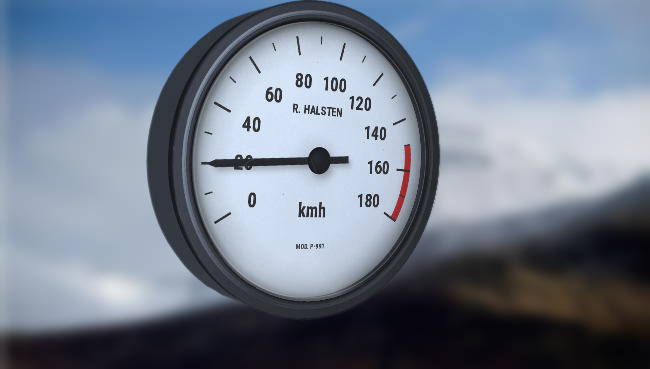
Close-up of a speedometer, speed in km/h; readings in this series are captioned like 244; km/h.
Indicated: 20; km/h
